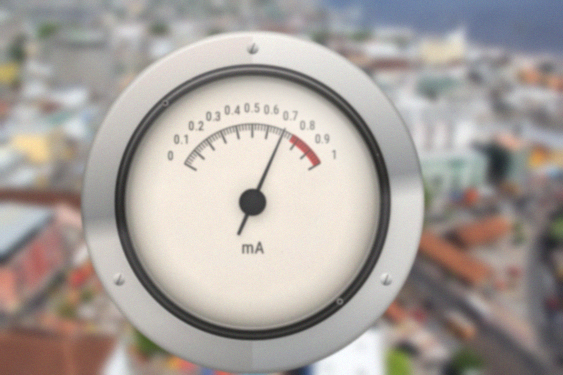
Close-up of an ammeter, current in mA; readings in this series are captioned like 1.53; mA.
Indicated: 0.7; mA
